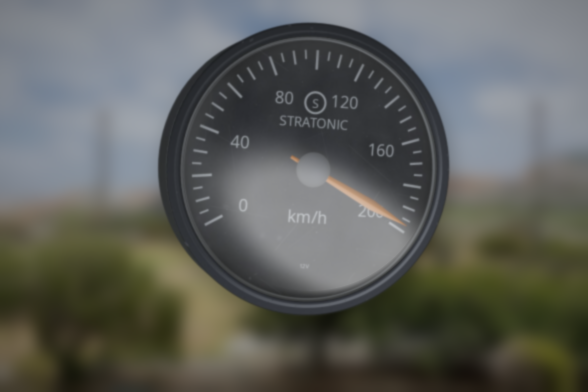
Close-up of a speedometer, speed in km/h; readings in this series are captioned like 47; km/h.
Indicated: 197.5; km/h
